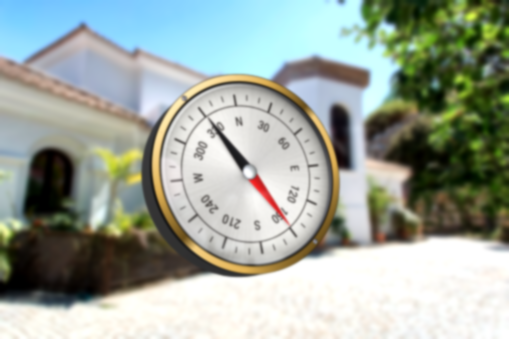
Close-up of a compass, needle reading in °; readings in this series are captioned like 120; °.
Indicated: 150; °
